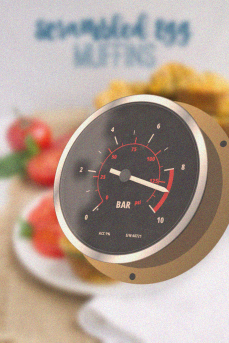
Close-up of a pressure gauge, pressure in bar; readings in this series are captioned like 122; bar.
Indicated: 9; bar
